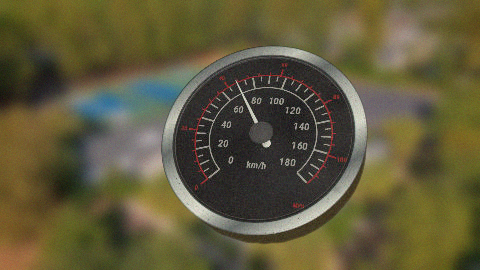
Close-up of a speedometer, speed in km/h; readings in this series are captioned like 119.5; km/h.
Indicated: 70; km/h
